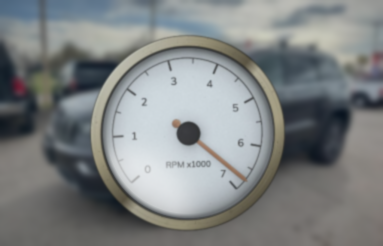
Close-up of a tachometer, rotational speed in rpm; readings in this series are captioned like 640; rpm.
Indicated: 6750; rpm
